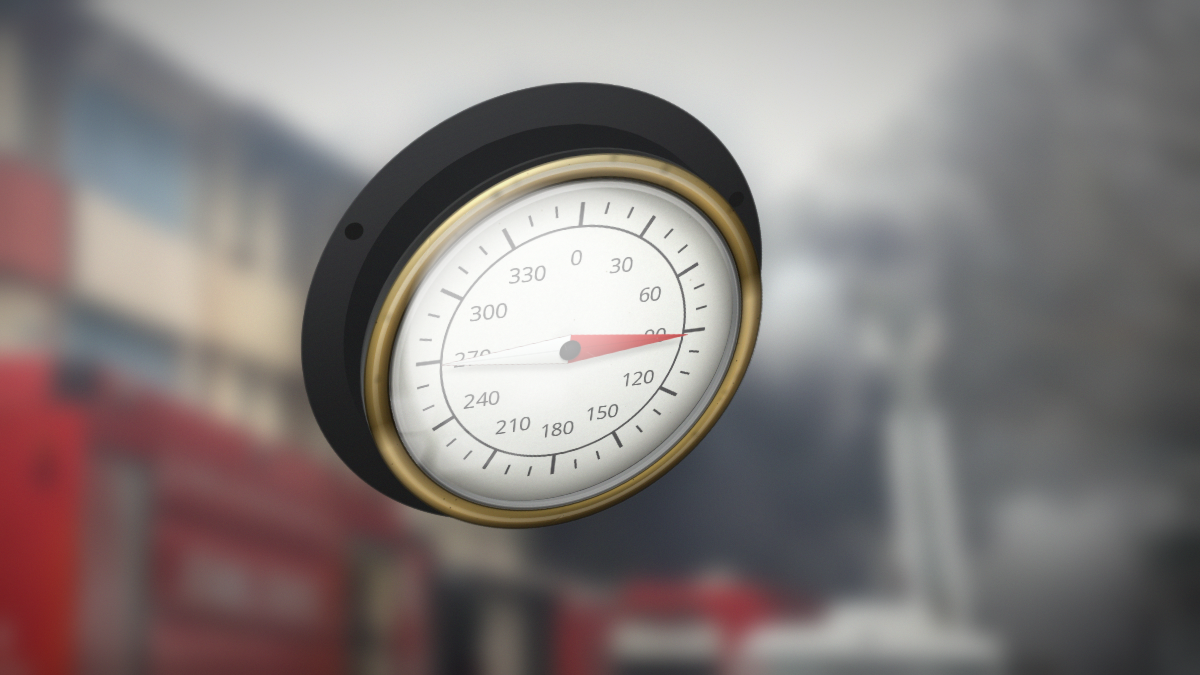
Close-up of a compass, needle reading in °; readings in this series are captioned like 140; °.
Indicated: 90; °
